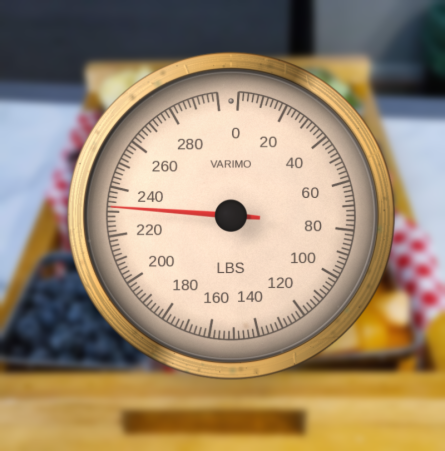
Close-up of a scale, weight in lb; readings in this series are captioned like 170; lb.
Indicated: 232; lb
